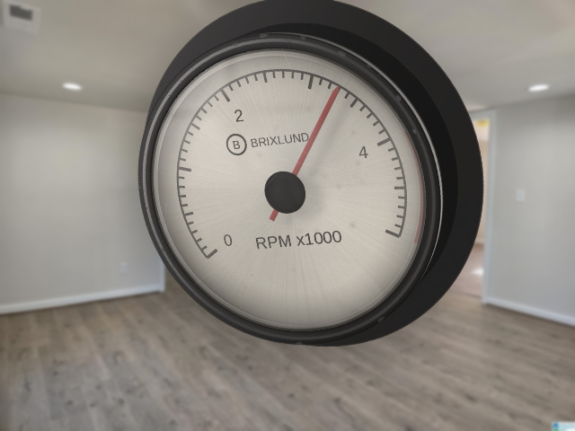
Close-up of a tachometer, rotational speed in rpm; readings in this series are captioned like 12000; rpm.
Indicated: 3300; rpm
